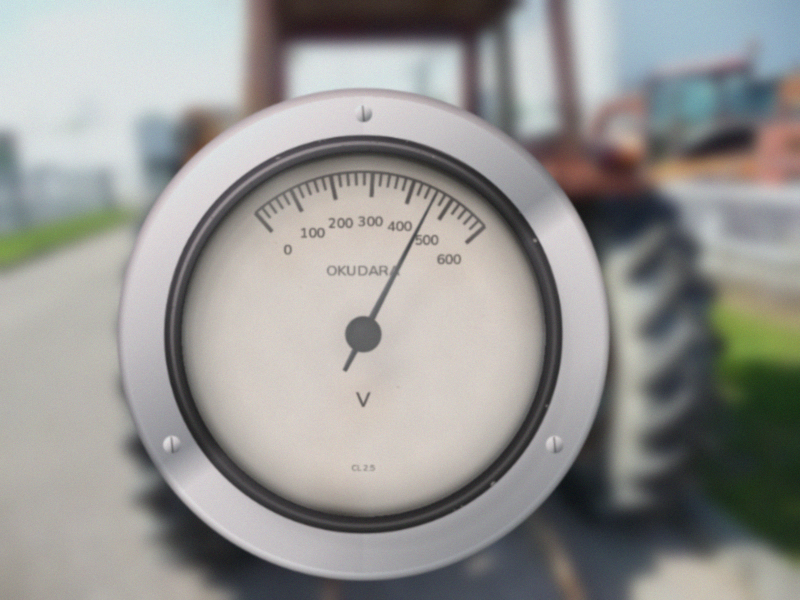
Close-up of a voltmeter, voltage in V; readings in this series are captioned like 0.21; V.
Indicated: 460; V
